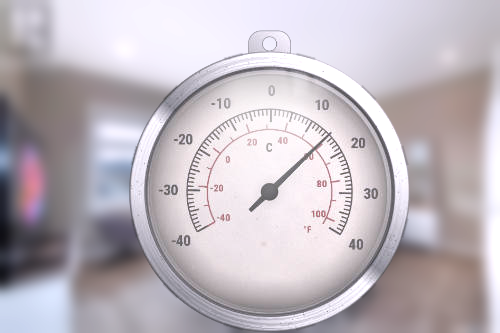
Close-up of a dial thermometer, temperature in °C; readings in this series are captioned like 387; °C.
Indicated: 15; °C
